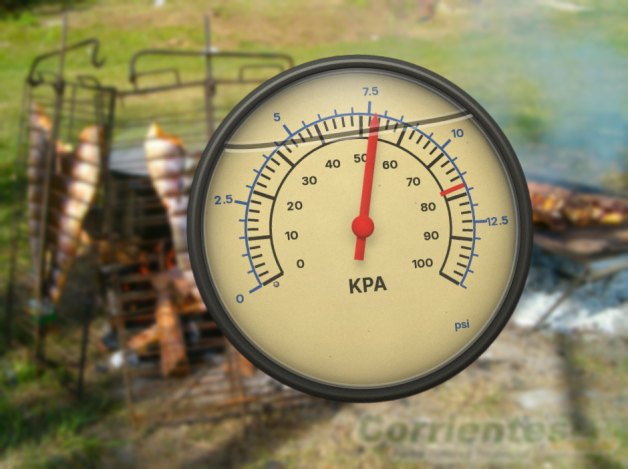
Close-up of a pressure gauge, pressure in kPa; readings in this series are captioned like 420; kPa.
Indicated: 53; kPa
